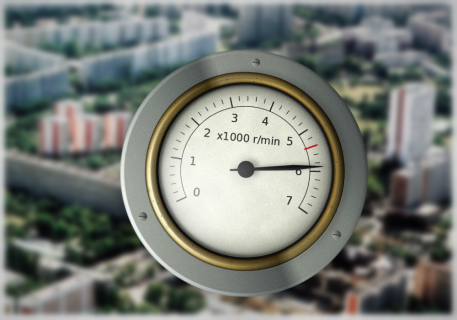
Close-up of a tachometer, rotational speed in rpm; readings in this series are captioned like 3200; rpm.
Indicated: 5900; rpm
